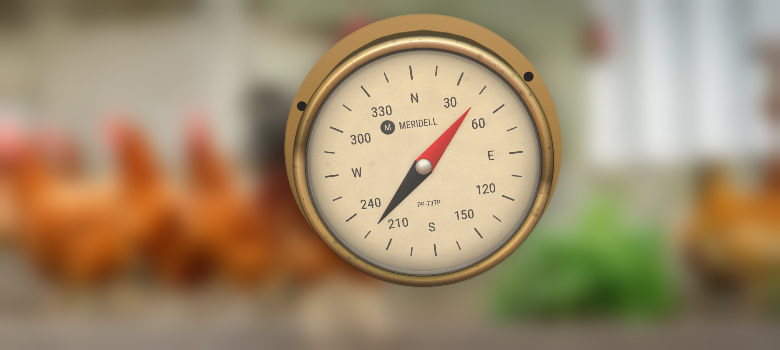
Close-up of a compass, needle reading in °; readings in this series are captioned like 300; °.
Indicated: 45; °
